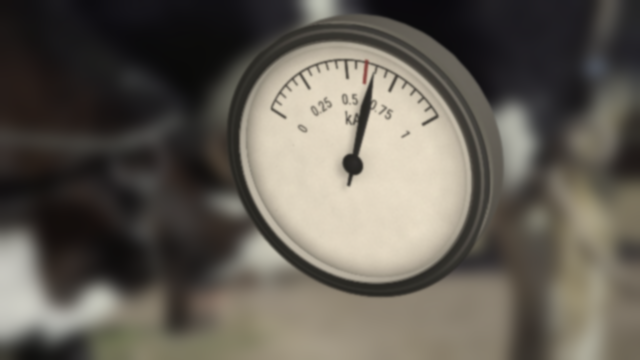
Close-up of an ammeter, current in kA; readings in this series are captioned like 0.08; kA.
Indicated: 0.65; kA
